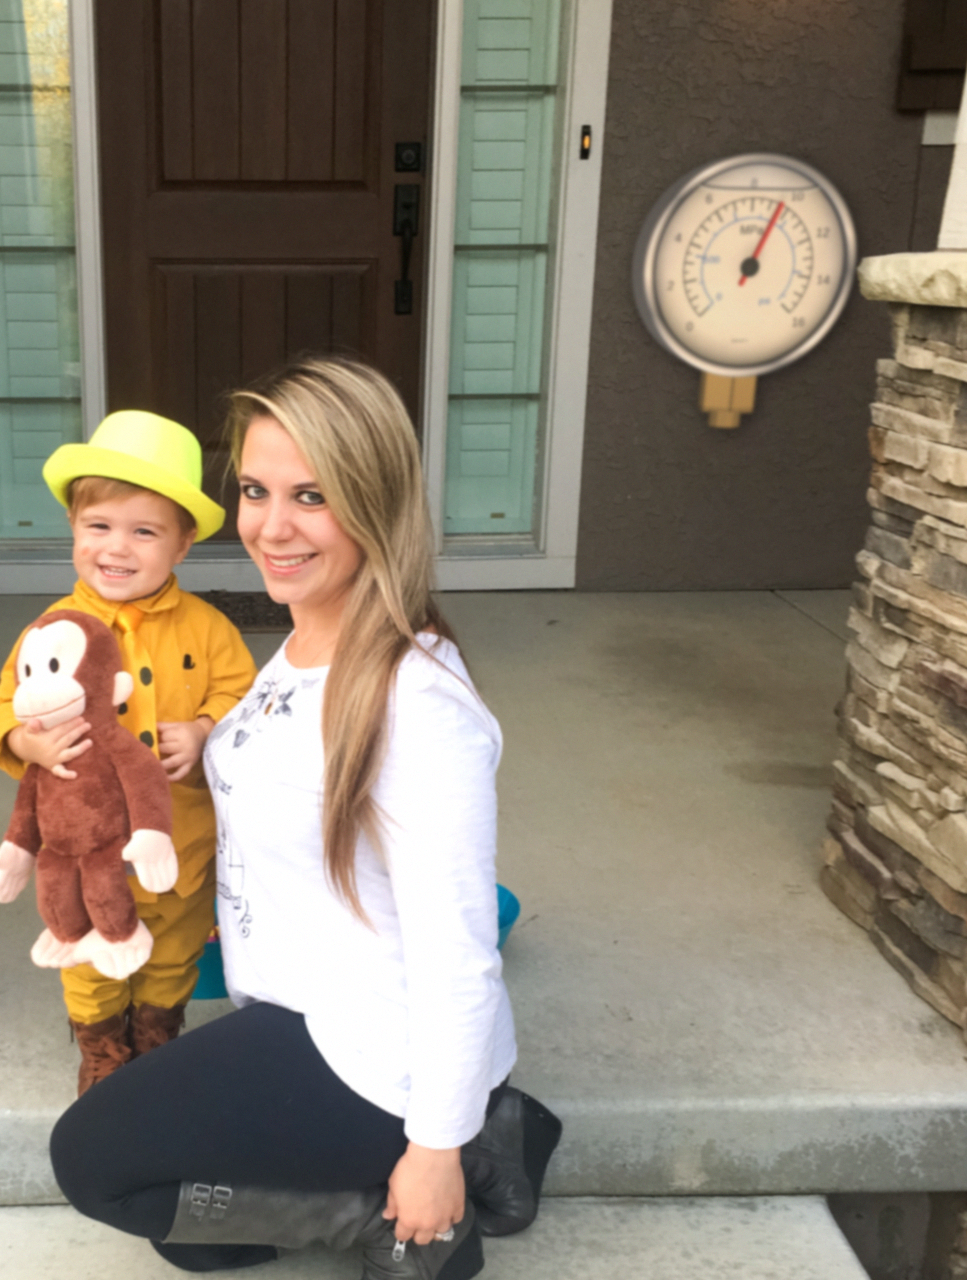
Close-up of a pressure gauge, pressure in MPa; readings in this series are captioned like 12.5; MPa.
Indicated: 9.5; MPa
